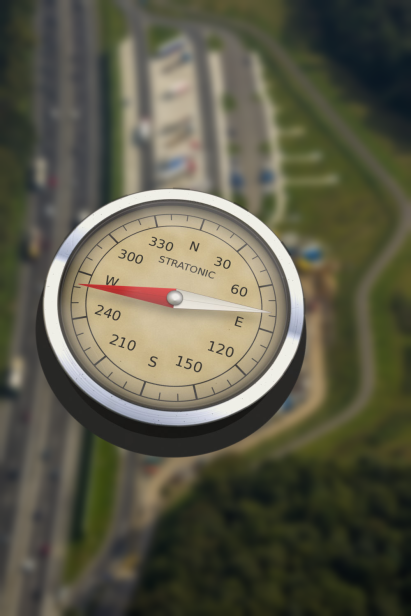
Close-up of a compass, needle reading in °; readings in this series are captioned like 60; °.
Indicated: 260; °
